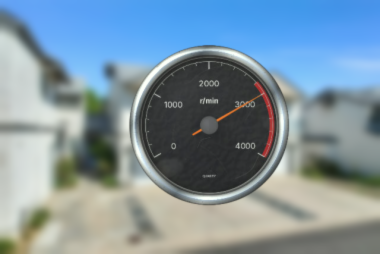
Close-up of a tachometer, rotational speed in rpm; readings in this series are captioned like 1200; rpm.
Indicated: 3000; rpm
